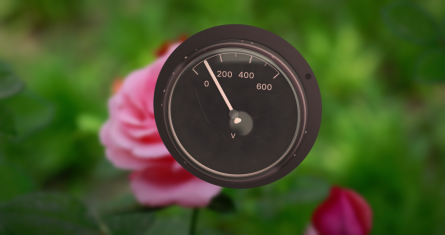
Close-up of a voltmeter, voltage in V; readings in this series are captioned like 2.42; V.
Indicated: 100; V
